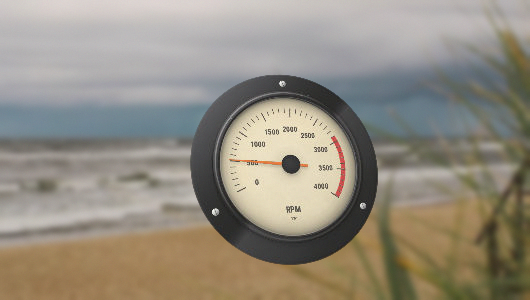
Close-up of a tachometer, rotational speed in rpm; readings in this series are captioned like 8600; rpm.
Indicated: 500; rpm
